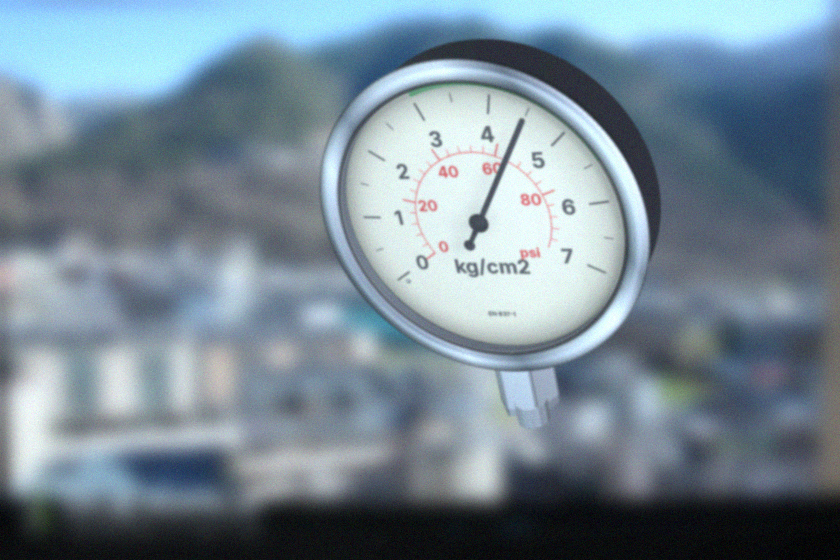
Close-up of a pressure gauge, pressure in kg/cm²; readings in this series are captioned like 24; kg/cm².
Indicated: 4.5; kg/cm²
